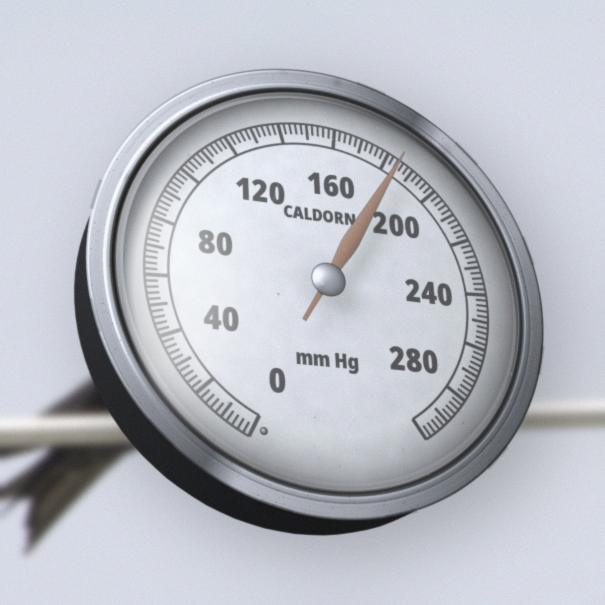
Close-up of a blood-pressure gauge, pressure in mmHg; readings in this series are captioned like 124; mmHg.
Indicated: 184; mmHg
